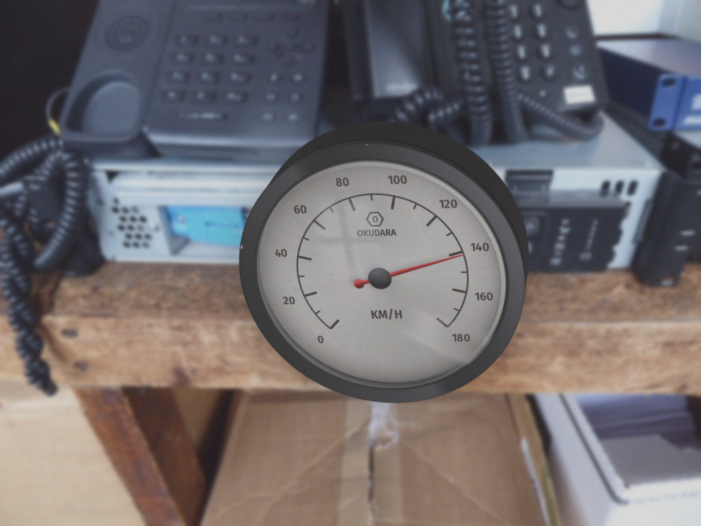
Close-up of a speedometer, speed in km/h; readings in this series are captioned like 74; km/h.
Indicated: 140; km/h
